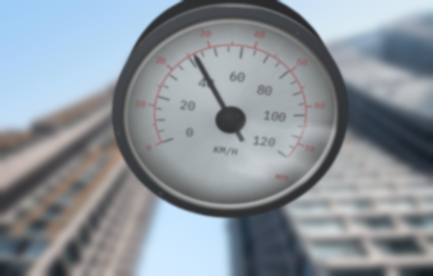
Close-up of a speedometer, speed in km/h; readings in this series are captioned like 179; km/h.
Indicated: 42.5; km/h
